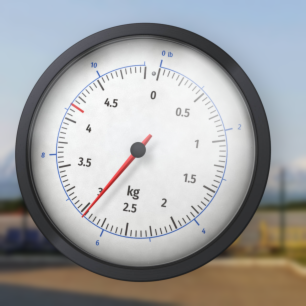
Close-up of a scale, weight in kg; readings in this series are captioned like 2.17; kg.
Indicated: 2.95; kg
